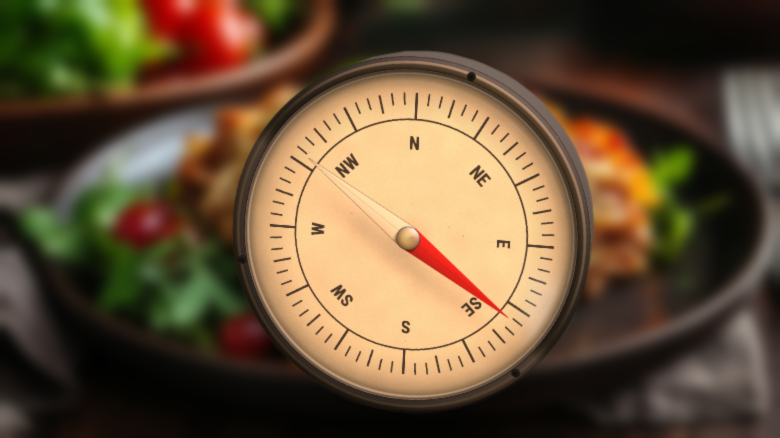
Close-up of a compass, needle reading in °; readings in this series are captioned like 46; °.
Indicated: 125; °
